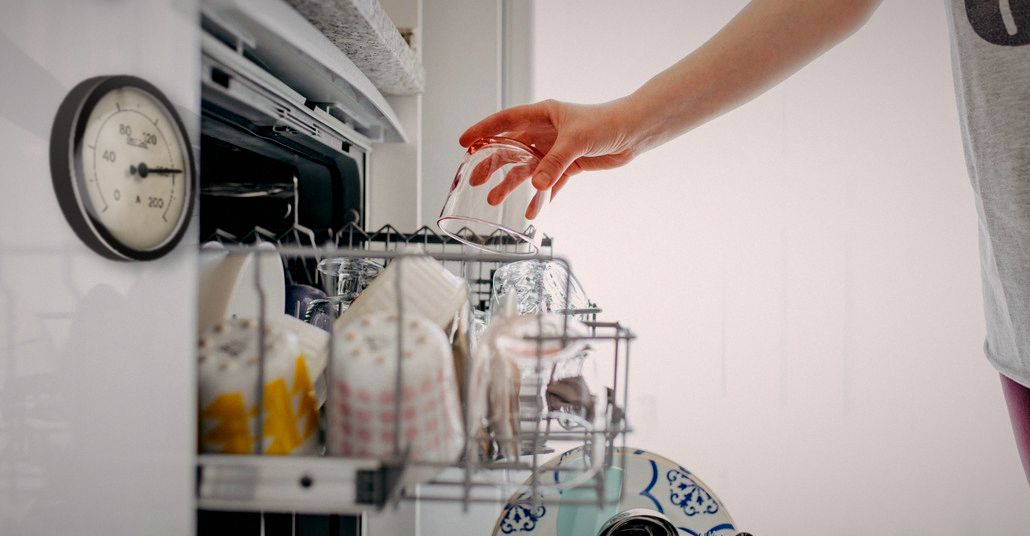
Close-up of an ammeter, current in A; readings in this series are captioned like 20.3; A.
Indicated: 160; A
